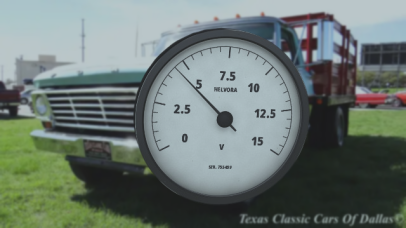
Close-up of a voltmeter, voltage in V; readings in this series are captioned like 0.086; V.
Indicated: 4.5; V
